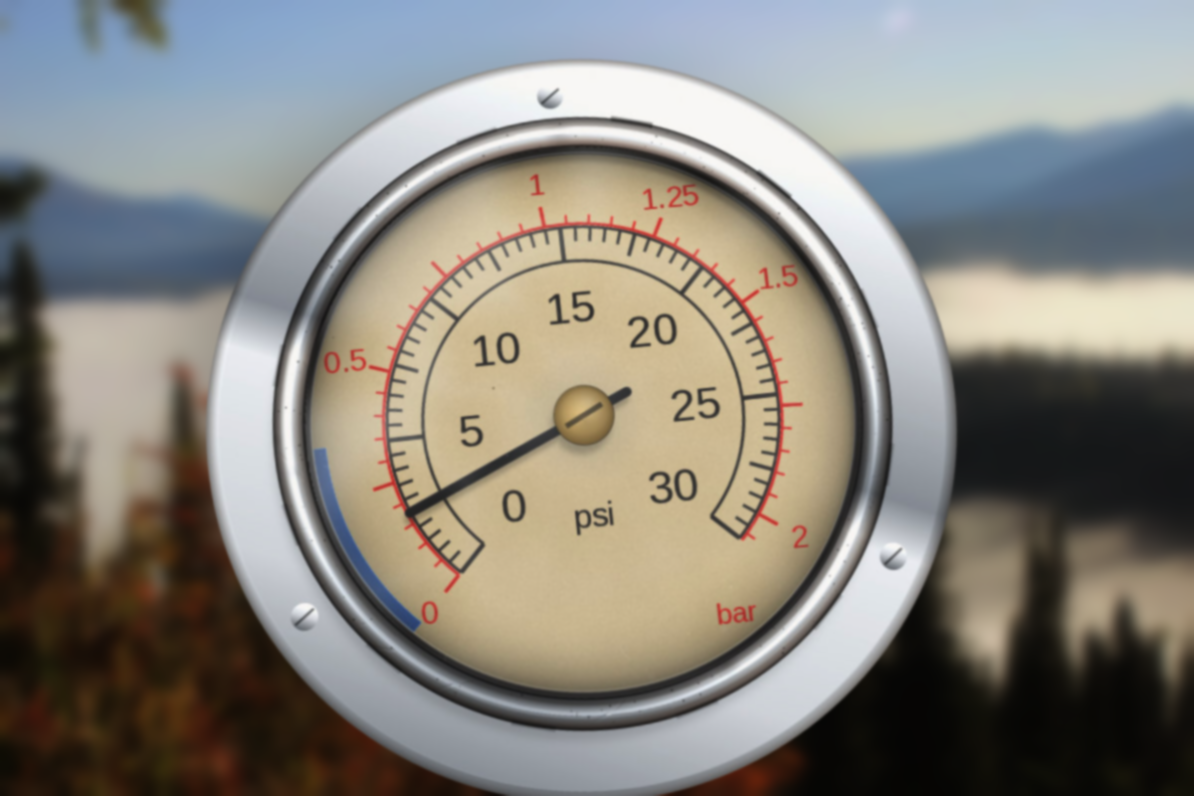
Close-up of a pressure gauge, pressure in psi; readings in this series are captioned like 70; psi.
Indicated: 2.5; psi
